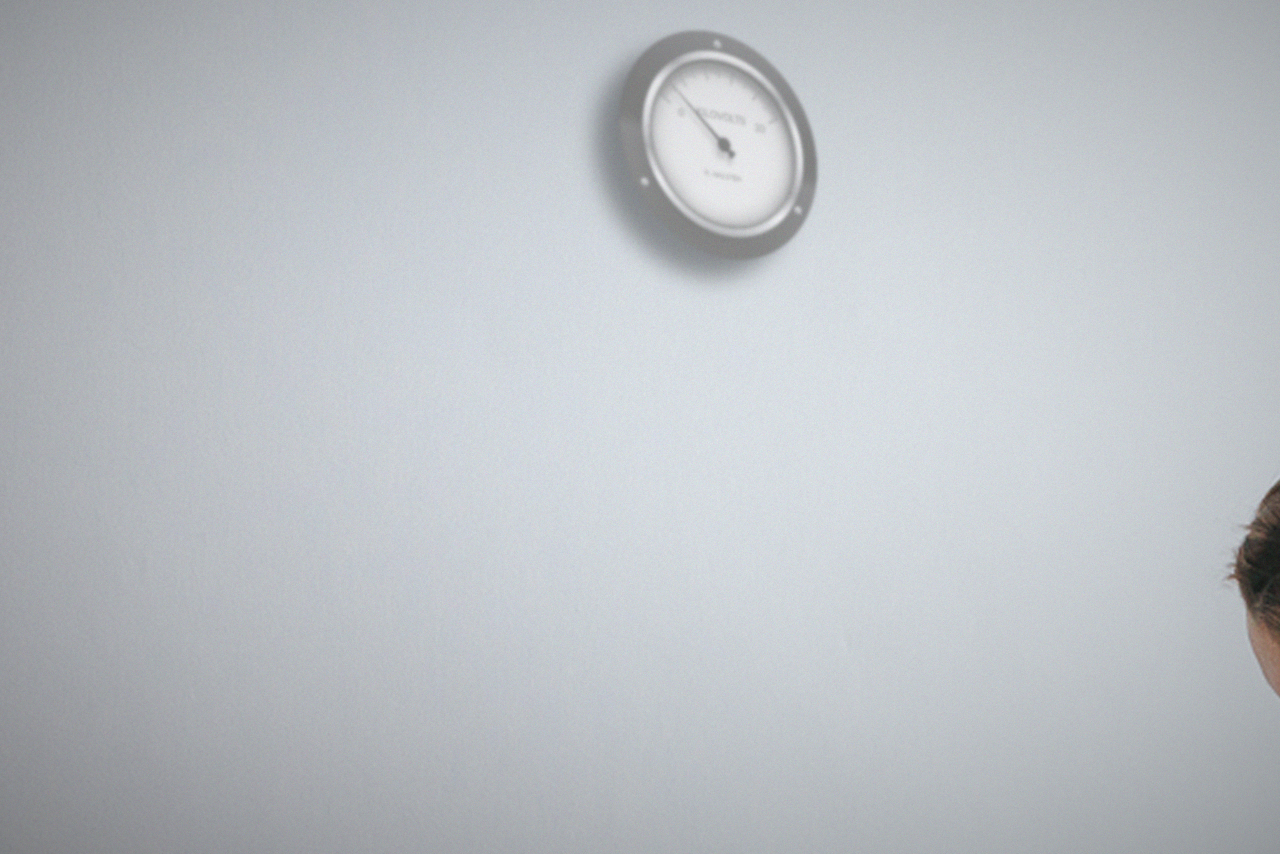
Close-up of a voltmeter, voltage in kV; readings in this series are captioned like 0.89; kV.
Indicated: 1; kV
